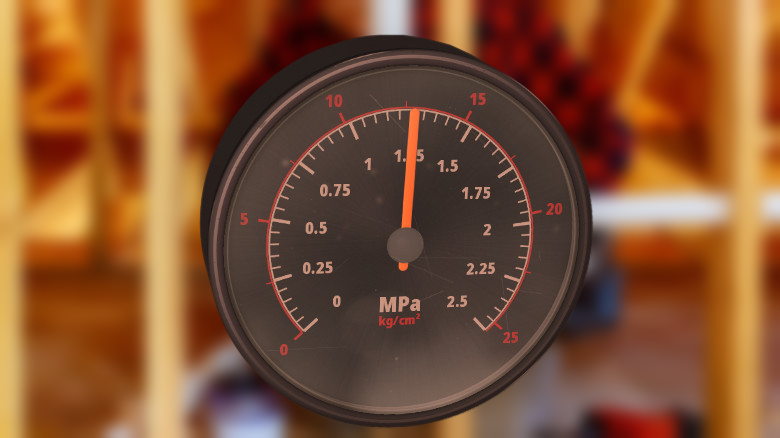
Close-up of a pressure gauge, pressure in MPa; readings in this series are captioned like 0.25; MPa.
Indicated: 1.25; MPa
